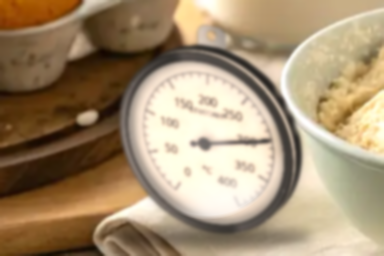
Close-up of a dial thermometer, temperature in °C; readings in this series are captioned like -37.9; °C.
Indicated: 300; °C
